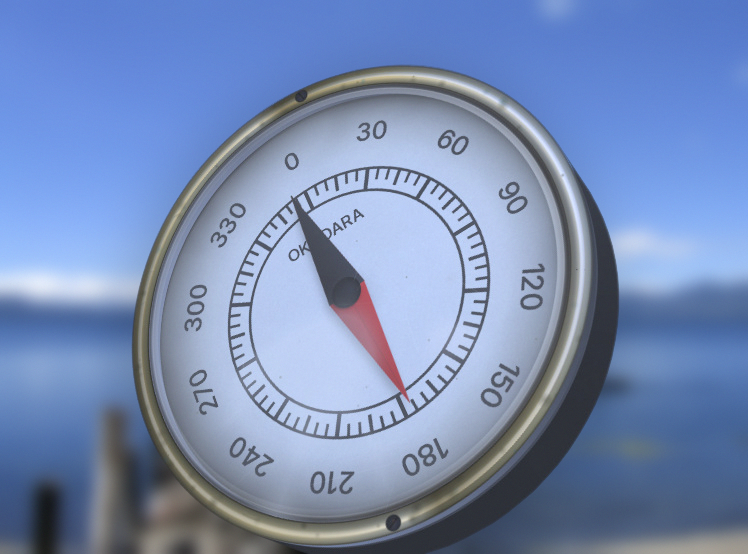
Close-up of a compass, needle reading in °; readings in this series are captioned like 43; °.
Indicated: 175; °
